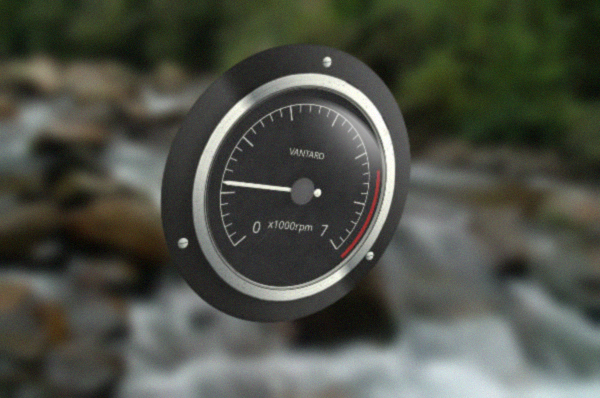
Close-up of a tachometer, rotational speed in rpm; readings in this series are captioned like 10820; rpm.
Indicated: 1200; rpm
